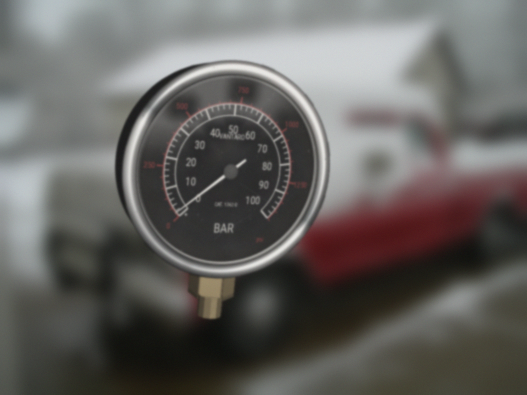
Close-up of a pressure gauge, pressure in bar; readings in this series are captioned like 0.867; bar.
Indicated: 2; bar
